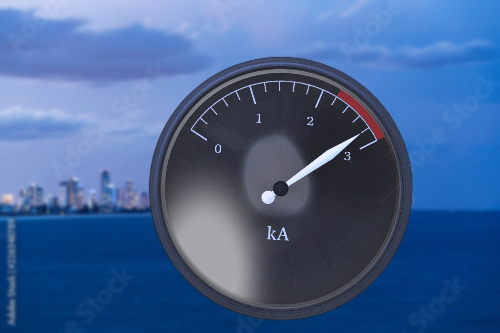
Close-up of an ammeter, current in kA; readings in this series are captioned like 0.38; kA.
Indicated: 2.8; kA
